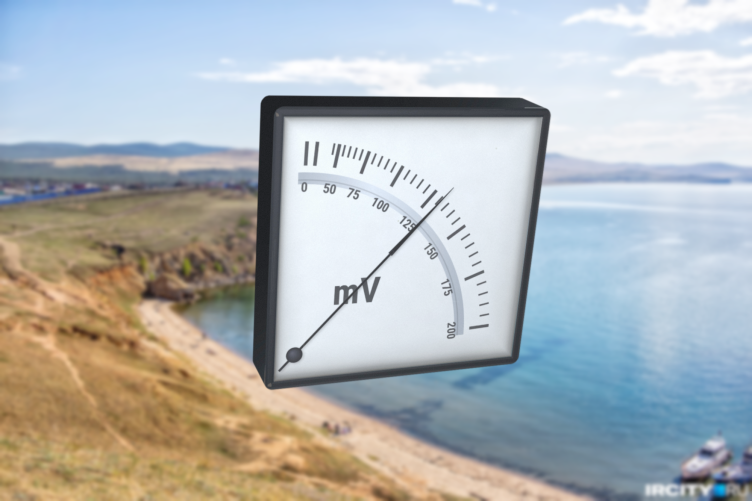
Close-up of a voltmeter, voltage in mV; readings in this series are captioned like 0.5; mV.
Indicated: 130; mV
